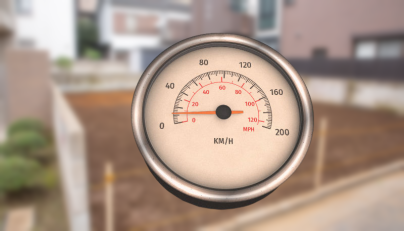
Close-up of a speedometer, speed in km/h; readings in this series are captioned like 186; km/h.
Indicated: 10; km/h
